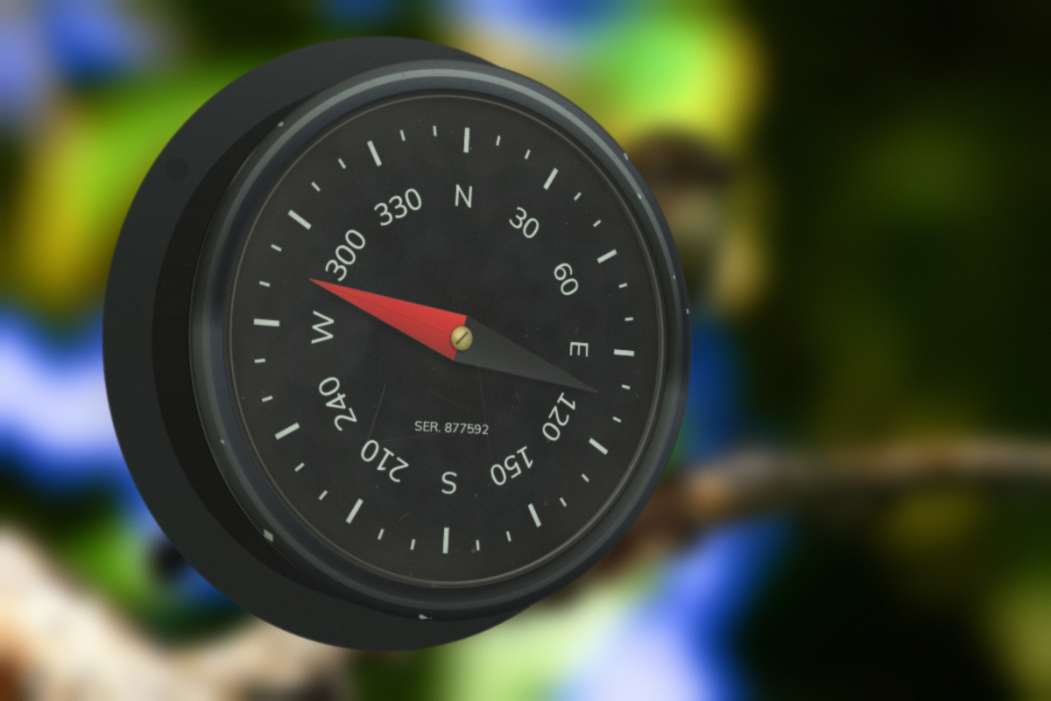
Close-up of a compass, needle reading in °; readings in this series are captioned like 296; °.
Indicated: 285; °
